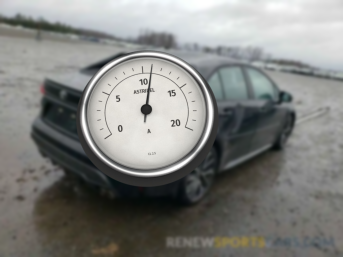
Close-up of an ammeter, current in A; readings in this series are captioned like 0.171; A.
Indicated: 11; A
